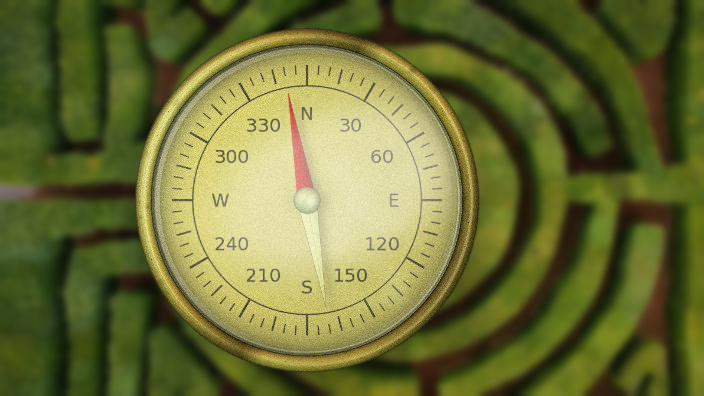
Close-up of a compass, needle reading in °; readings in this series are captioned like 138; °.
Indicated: 350; °
